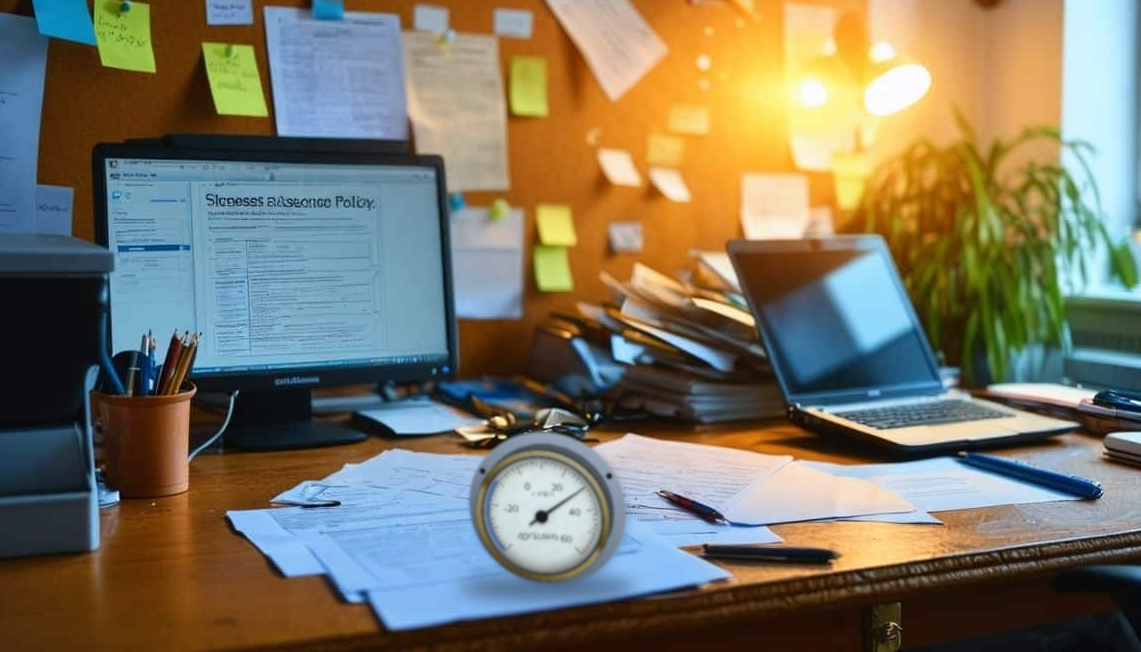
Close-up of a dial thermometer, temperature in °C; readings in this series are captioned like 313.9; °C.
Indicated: 30; °C
